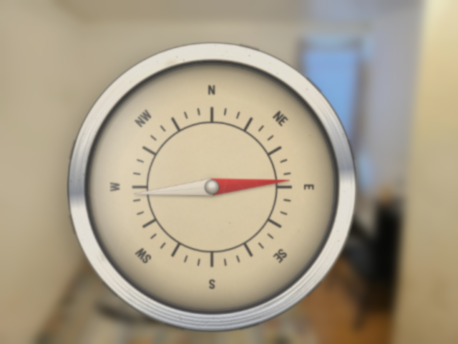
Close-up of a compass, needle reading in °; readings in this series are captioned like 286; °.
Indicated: 85; °
